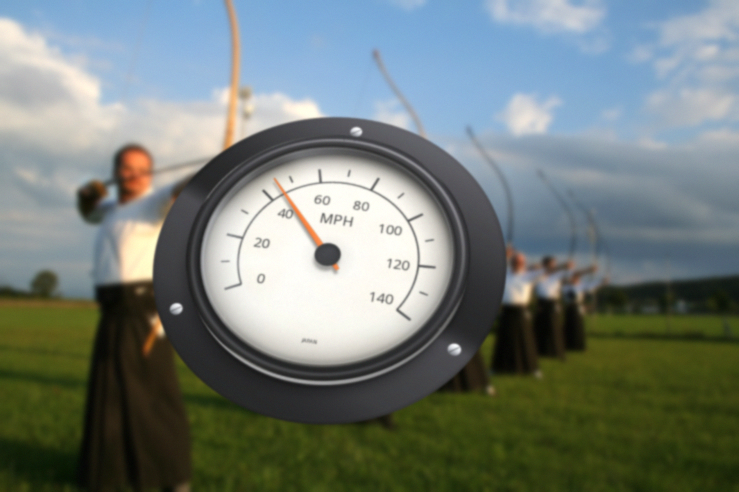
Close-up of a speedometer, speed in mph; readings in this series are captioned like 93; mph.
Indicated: 45; mph
